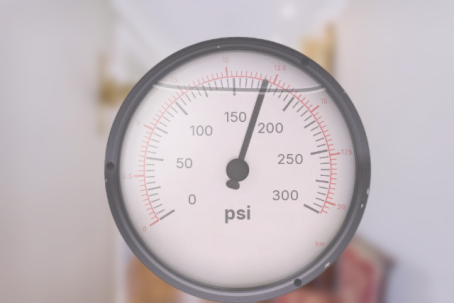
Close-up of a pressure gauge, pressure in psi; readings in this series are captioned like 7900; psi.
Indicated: 175; psi
